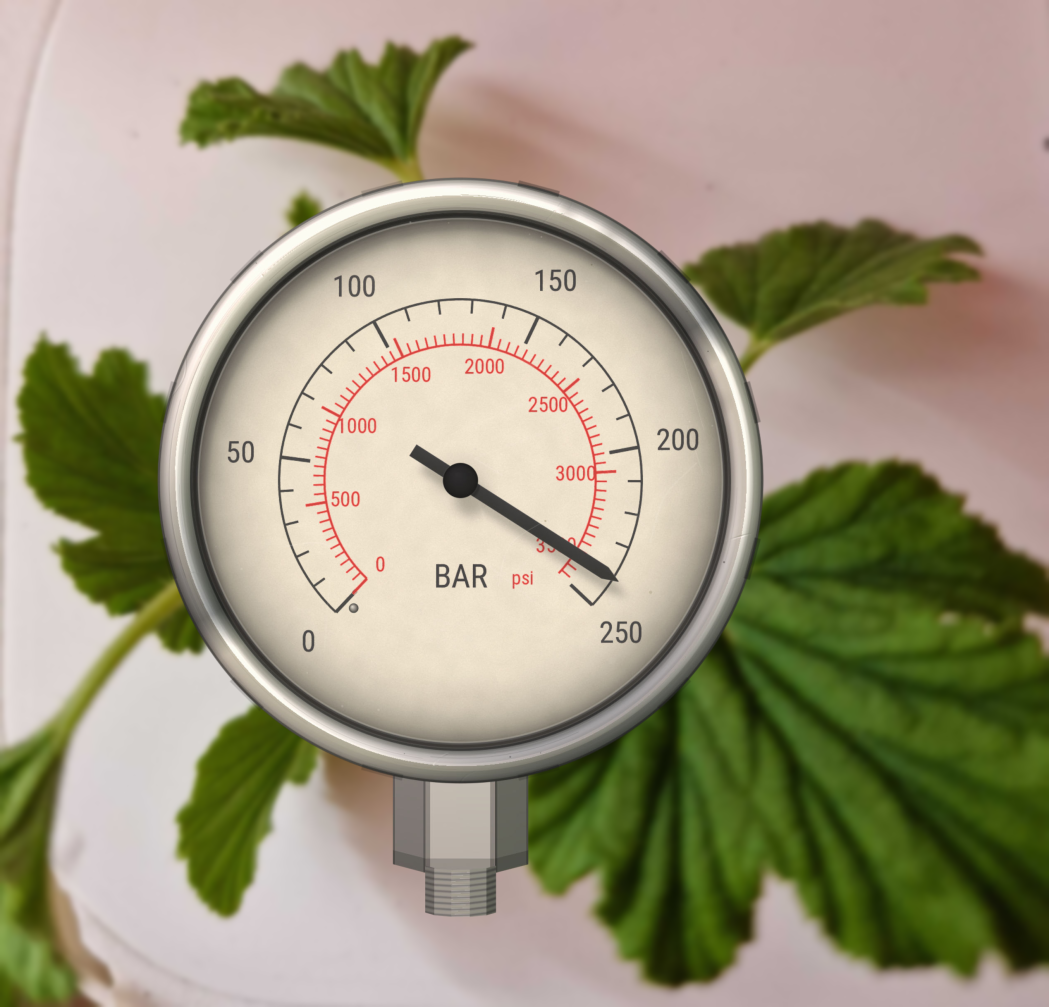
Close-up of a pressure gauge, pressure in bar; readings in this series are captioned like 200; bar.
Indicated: 240; bar
